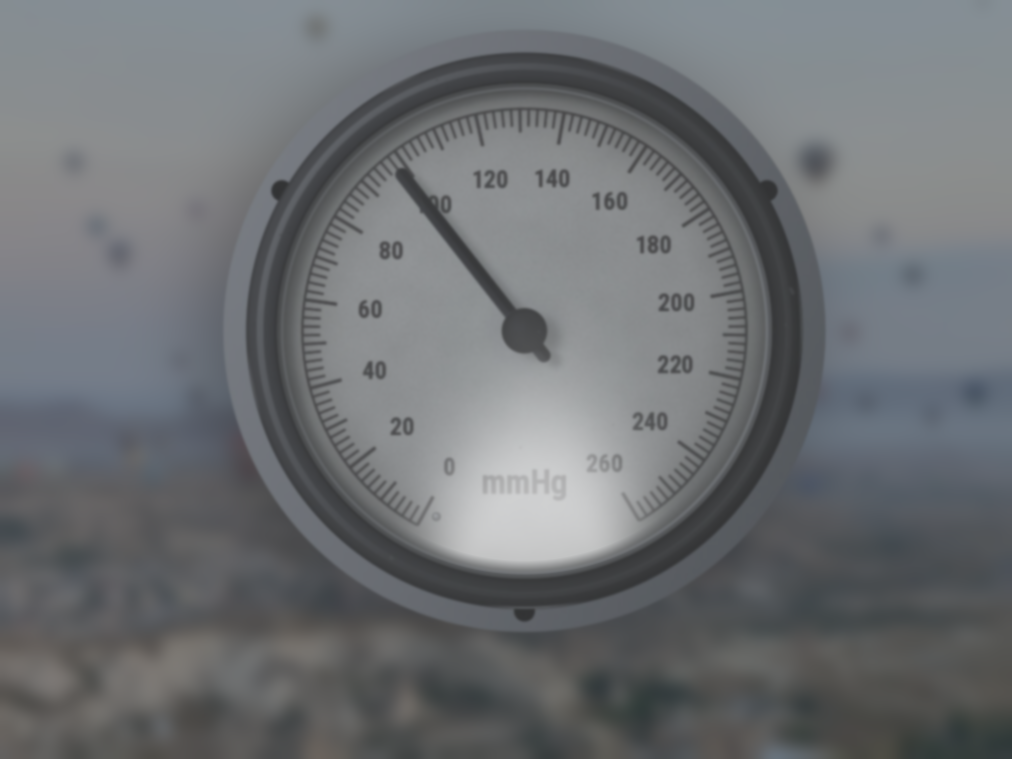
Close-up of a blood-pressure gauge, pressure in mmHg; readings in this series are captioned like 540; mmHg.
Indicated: 98; mmHg
